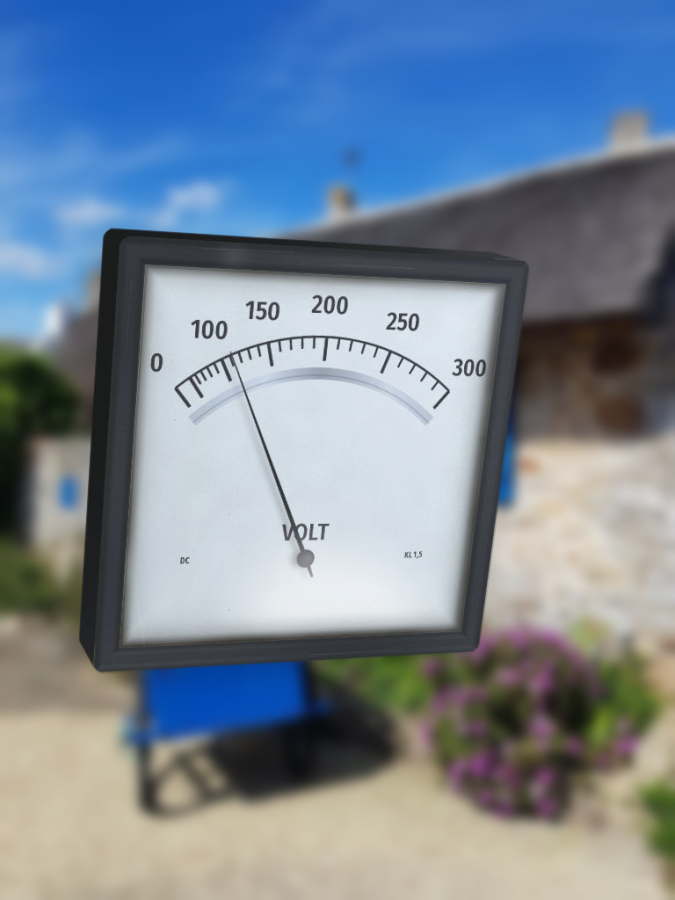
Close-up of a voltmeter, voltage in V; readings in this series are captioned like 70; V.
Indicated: 110; V
